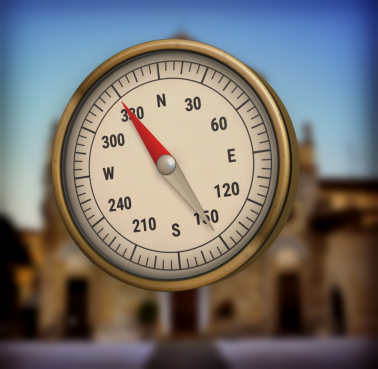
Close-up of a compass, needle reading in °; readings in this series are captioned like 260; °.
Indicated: 330; °
